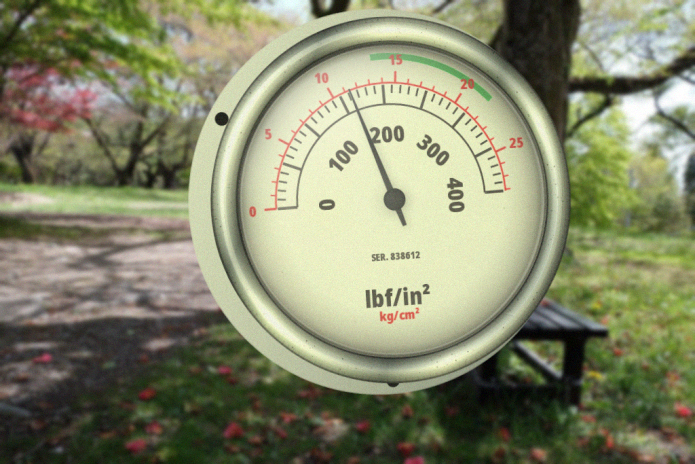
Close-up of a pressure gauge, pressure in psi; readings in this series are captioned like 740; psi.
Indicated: 160; psi
